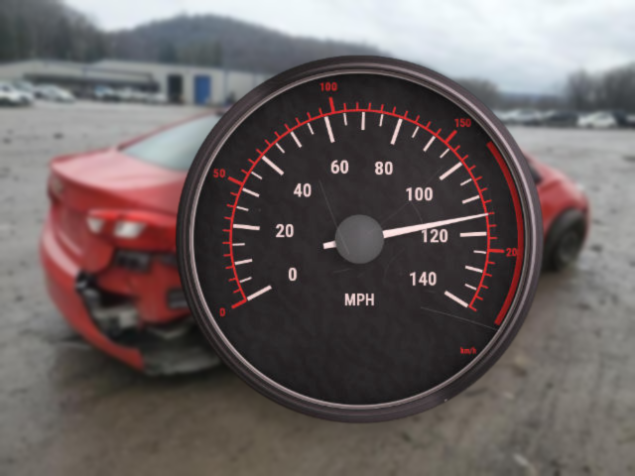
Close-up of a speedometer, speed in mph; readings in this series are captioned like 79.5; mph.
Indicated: 115; mph
